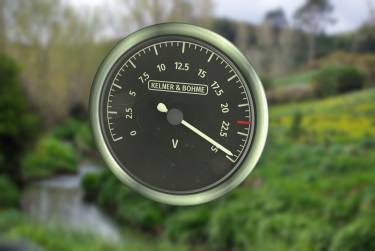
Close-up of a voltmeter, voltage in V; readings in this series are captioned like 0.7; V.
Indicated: 24.5; V
